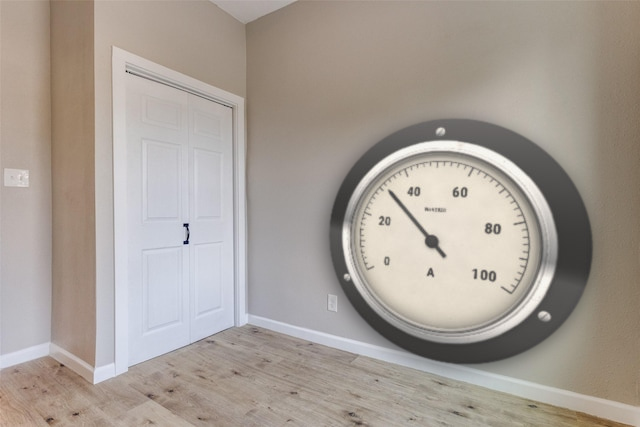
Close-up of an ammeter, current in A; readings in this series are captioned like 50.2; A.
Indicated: 32; A
